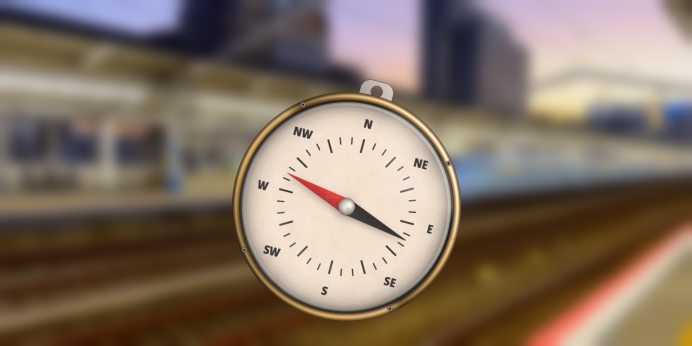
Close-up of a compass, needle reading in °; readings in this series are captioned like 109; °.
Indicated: 285; °
